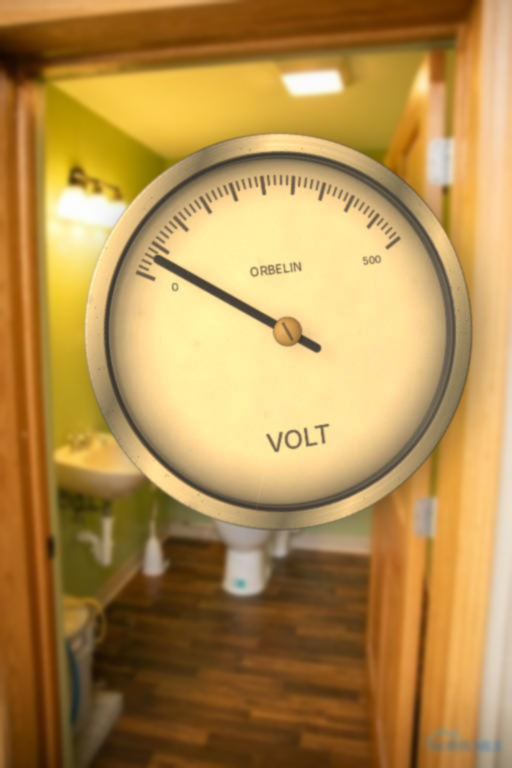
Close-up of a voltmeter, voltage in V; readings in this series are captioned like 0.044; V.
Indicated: 30; V
